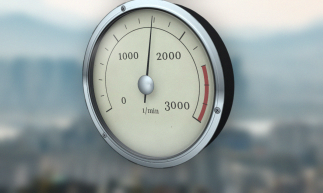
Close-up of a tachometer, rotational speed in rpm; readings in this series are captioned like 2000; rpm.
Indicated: 1600; rpm
